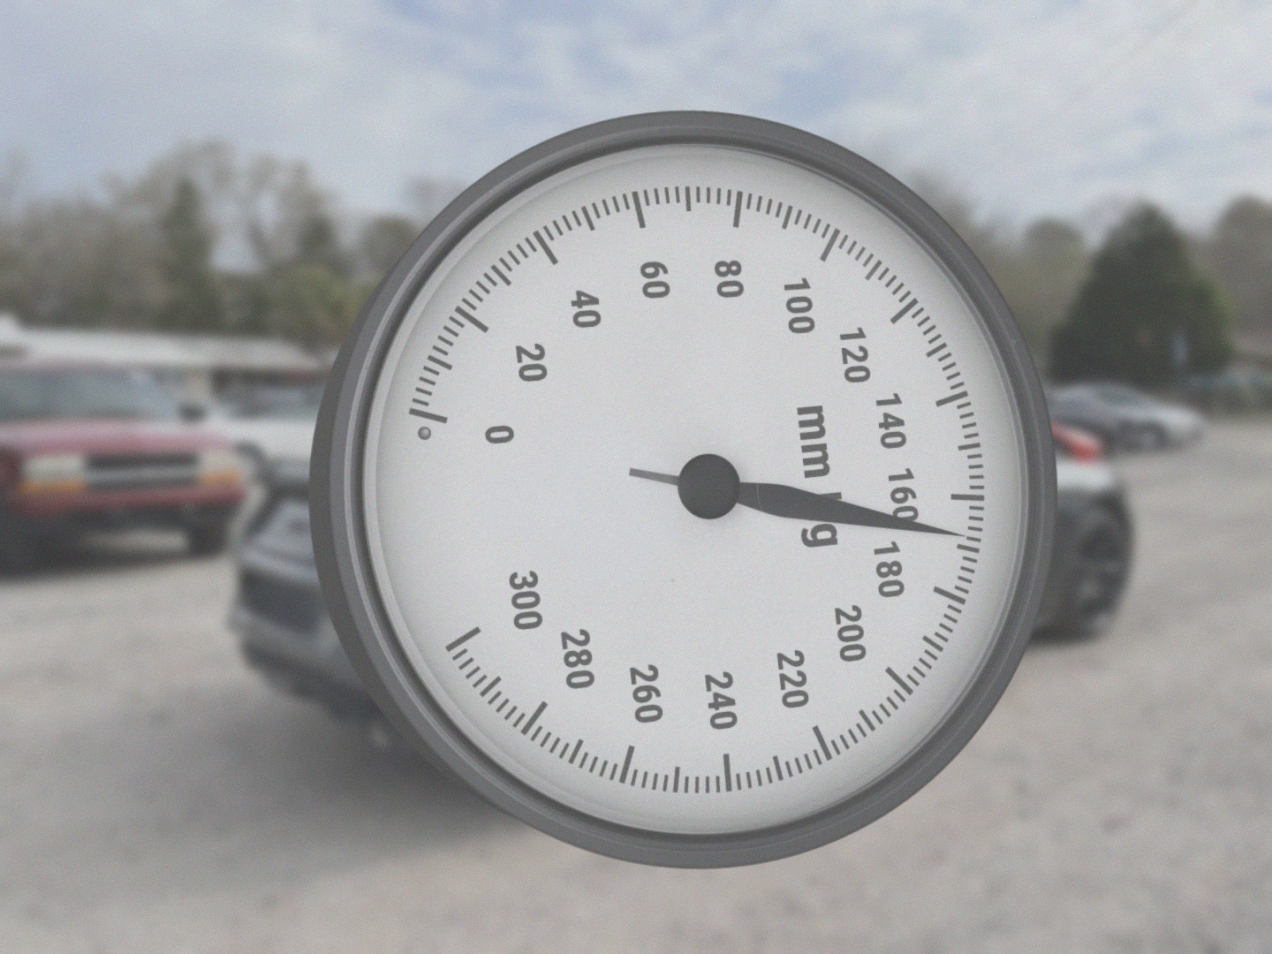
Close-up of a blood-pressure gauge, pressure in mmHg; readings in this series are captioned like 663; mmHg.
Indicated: 168; mmHg
